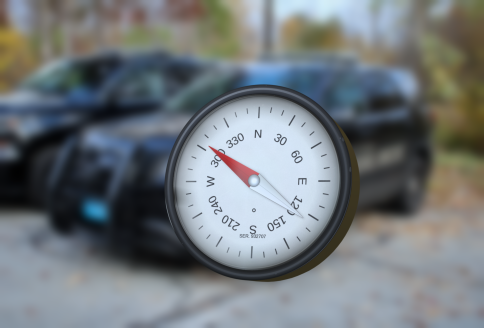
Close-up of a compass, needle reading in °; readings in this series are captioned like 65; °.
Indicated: 305; °
